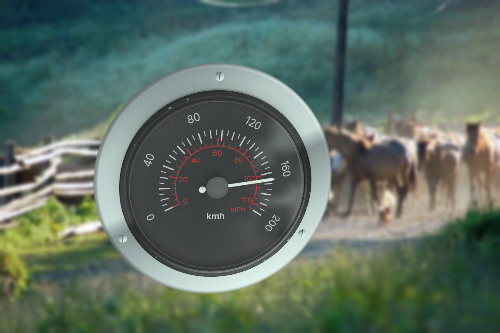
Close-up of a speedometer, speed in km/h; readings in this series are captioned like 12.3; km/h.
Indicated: 165; km/h
